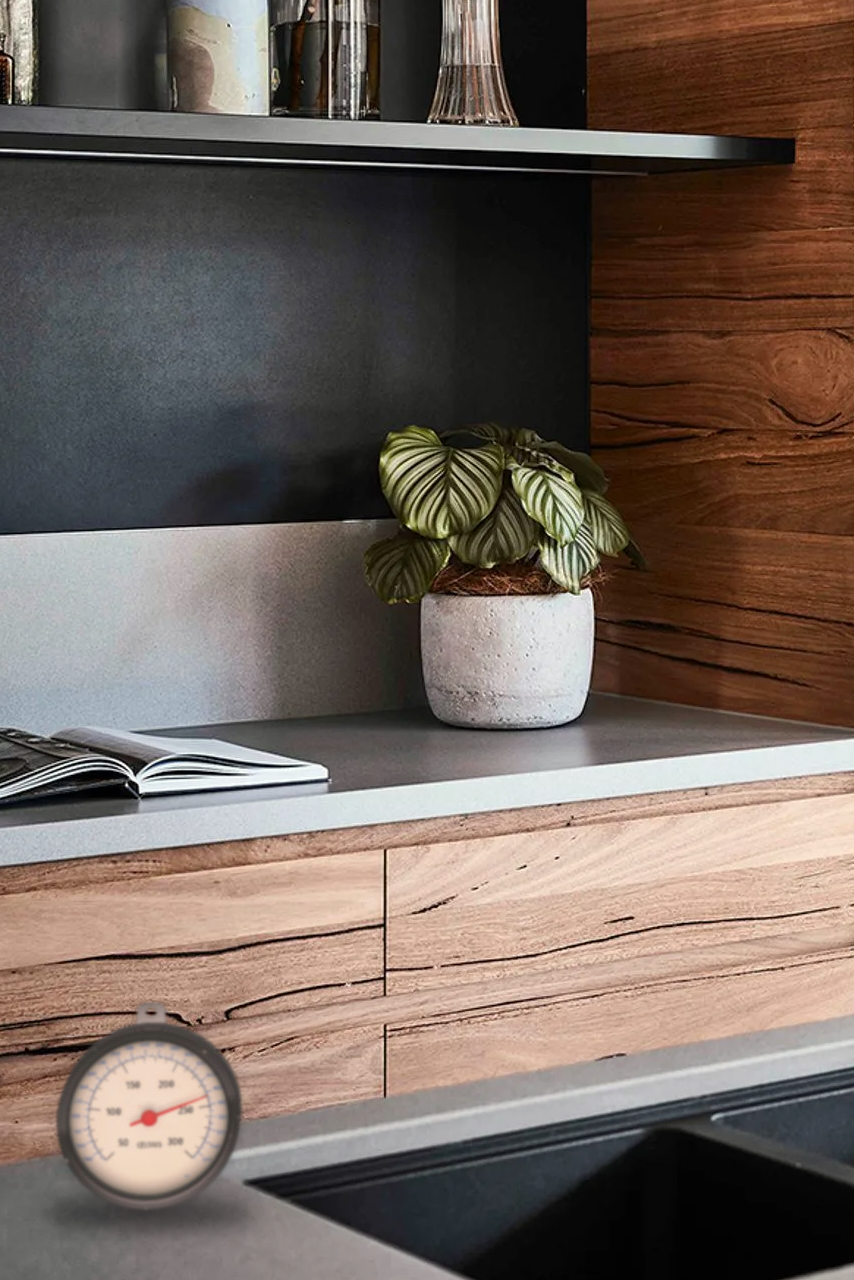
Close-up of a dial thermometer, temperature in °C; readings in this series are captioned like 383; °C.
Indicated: 240; °C
